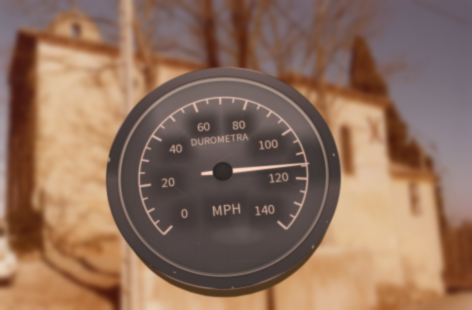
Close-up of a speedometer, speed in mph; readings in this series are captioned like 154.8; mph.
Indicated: 115; mph
